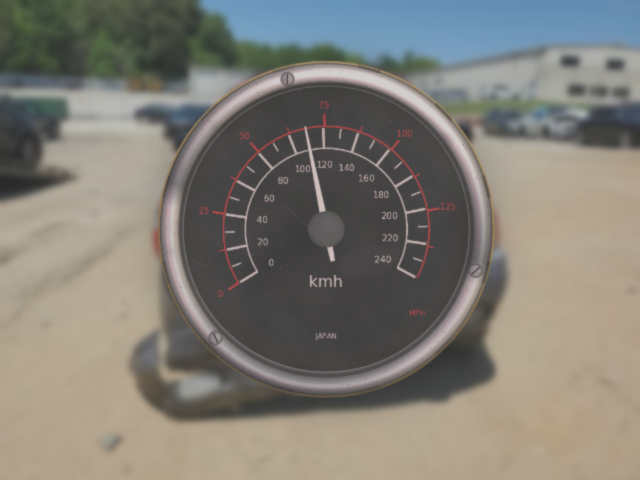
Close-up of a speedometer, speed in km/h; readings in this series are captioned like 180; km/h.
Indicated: 110; km/h
